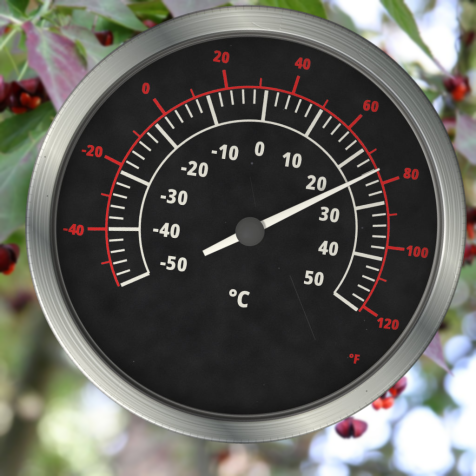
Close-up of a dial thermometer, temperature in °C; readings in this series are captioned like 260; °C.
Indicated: 24; °C
